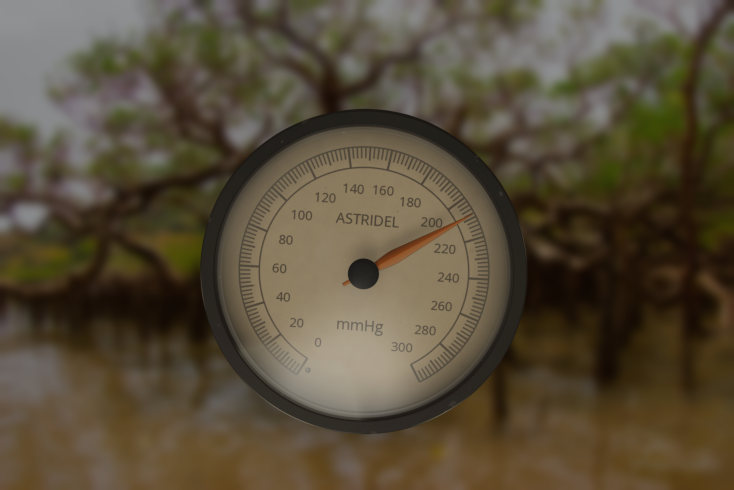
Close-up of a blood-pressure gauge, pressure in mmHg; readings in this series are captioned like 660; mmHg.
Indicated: 208; mmHg
